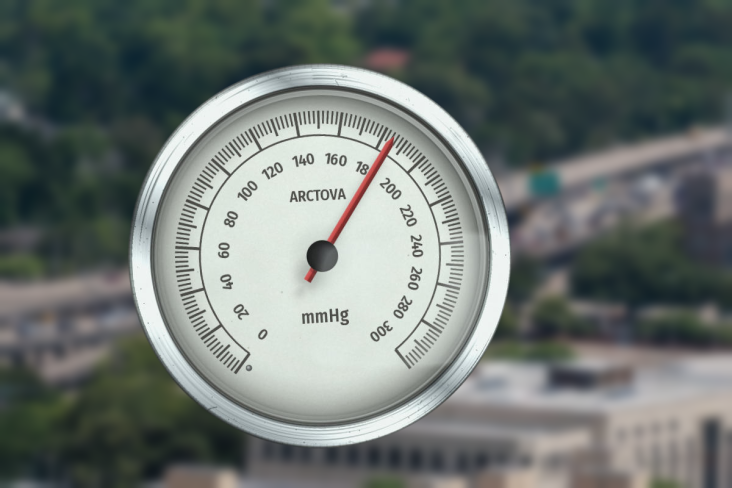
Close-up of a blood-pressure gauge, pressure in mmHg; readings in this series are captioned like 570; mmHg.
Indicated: 184; mmHg
